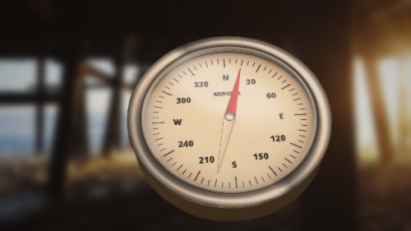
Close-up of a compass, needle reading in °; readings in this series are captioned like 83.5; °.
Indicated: 15; °
